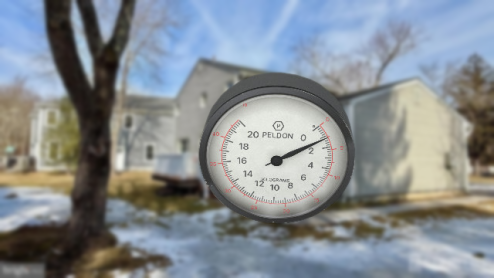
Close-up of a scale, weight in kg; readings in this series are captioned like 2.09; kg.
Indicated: 1; kg
